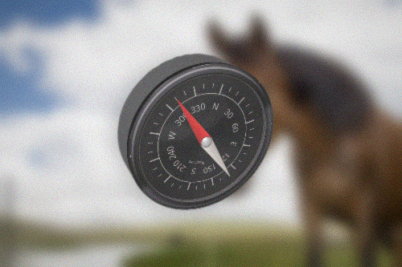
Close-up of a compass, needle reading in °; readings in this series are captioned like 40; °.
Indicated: 310; °
